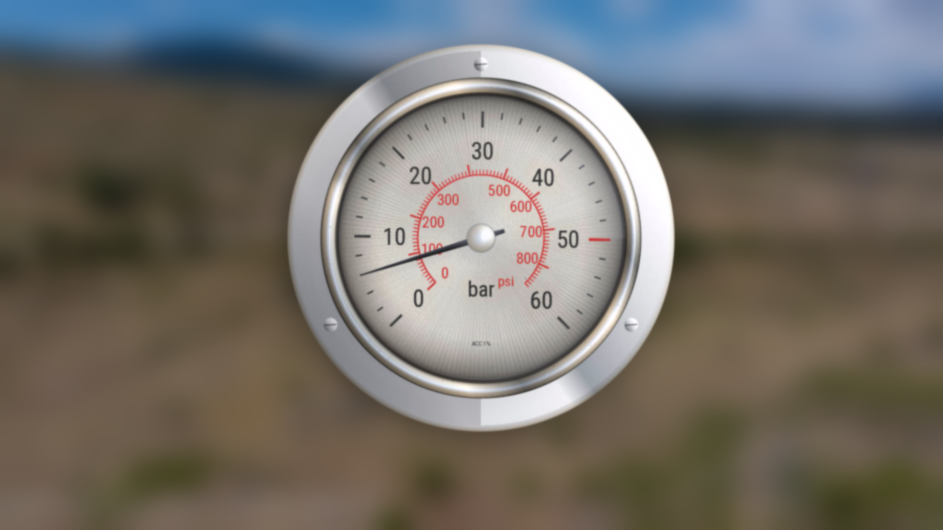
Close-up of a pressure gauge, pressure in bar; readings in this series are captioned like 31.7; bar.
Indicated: 6; bar
